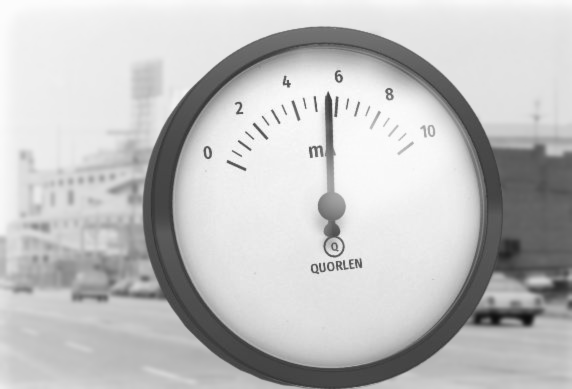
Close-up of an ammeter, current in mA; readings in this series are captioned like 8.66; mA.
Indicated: 5.5; mA
